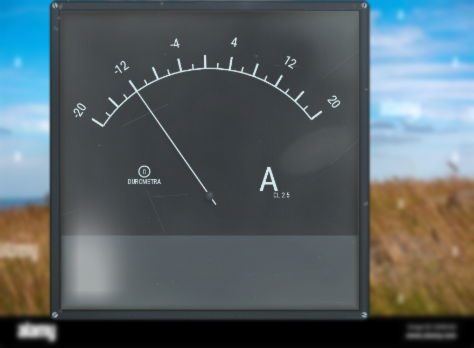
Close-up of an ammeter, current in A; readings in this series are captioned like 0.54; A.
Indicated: -12; A
